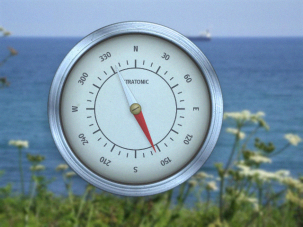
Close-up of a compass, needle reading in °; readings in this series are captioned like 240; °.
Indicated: 155; °
